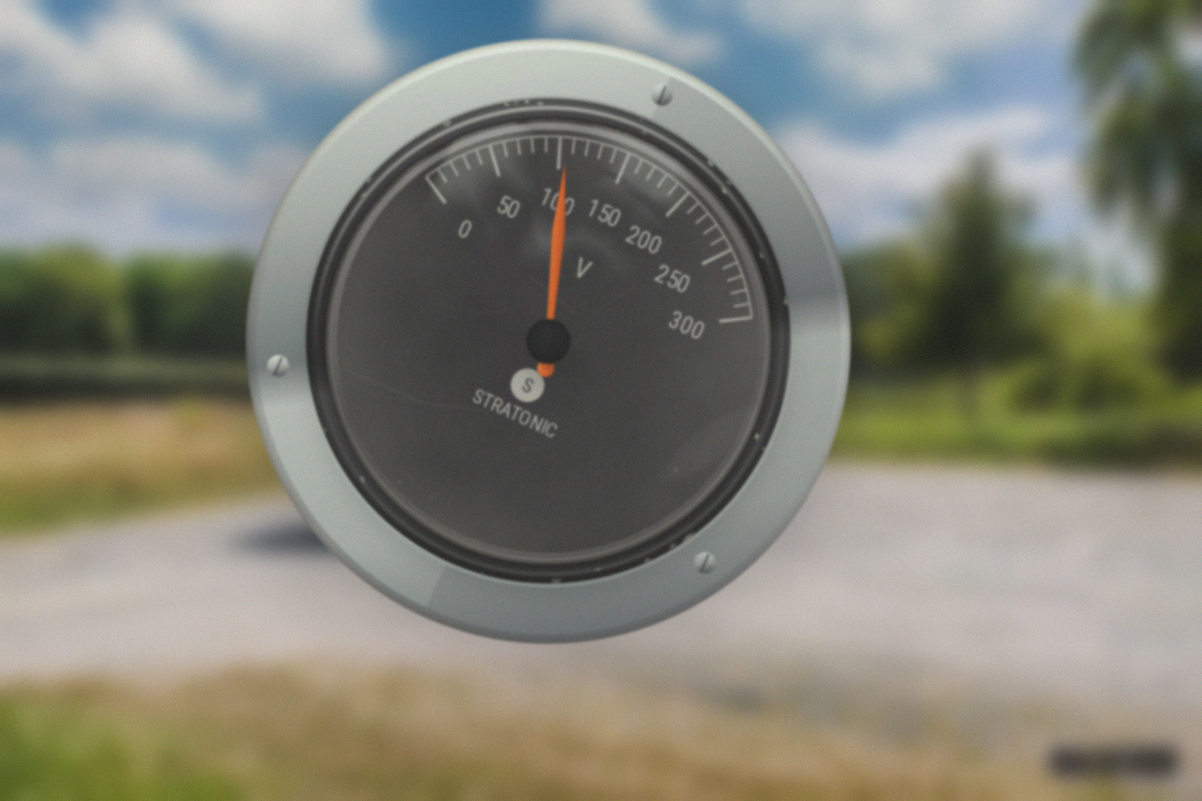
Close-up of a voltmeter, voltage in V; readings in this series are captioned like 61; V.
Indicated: 105; V
